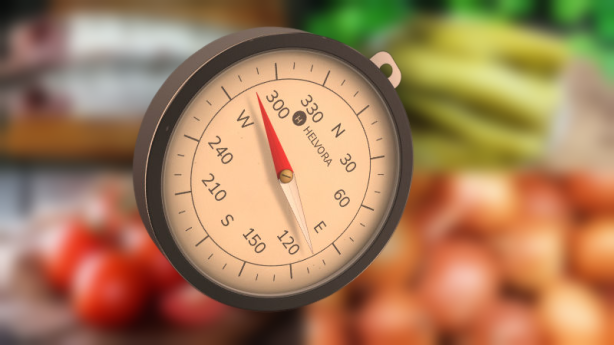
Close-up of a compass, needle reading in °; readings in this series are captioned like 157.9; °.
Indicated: 285; °
